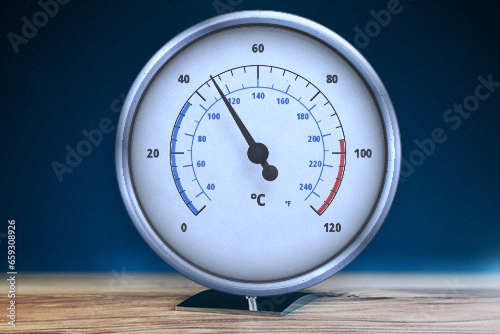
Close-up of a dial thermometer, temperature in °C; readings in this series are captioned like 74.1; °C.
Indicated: 46; °C
